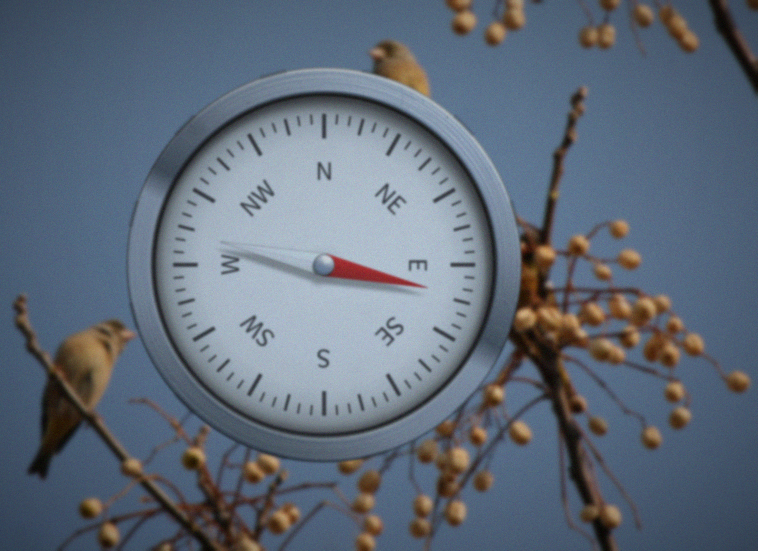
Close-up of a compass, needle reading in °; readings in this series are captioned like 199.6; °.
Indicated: 102.5; °
